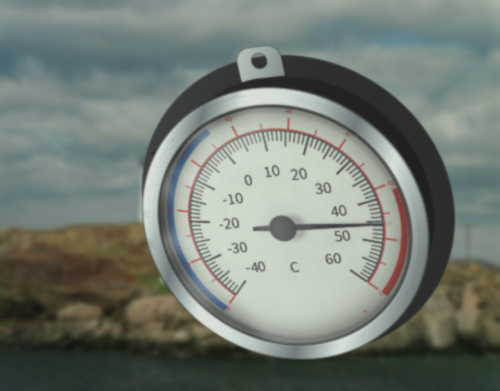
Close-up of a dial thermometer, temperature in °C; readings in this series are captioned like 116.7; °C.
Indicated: 45; °C
